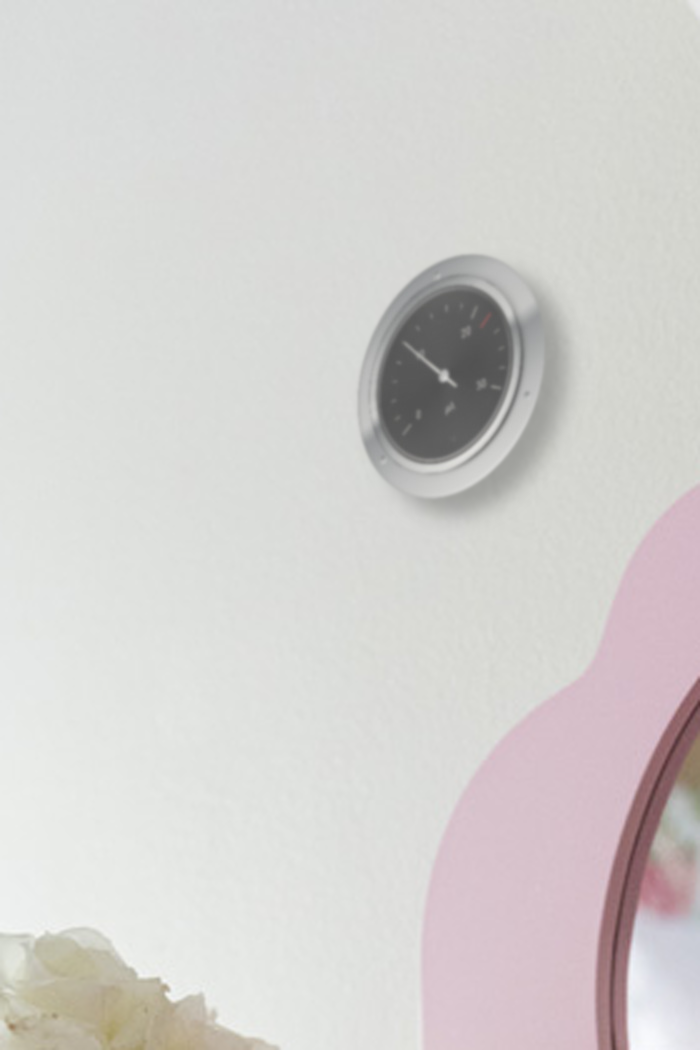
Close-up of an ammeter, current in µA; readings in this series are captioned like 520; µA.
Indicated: 10; µA
